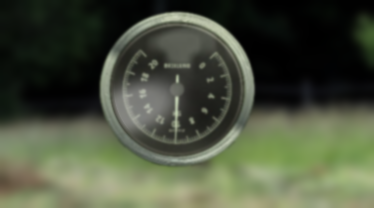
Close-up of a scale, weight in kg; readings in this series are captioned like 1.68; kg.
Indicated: 10; kg
